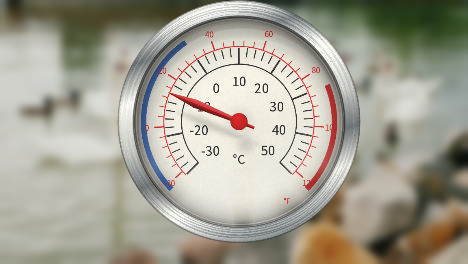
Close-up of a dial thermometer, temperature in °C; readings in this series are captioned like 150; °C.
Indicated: -10; °C
